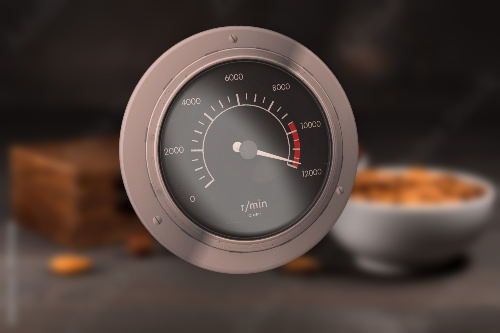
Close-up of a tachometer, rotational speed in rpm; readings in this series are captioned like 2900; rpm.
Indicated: 11750; rpm
